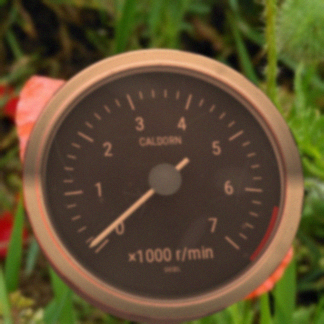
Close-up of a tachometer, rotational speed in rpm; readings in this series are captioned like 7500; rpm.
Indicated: 100; rpm
